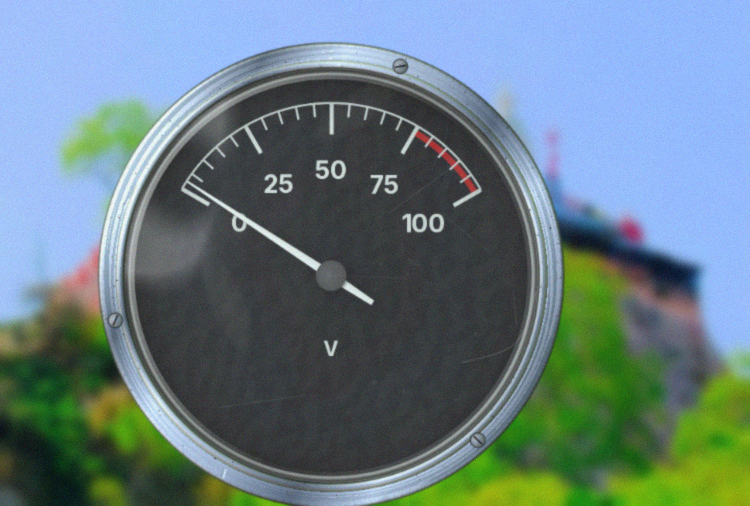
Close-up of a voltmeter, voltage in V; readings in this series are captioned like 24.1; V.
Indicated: 2.5; V
